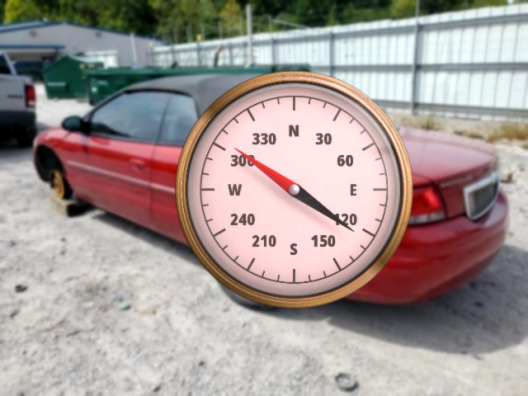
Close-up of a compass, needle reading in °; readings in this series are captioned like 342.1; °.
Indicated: 305; °
